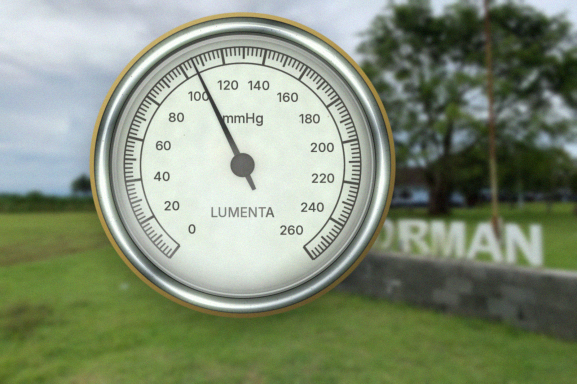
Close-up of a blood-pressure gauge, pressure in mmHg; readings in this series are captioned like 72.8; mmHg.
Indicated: 106; mmHg
